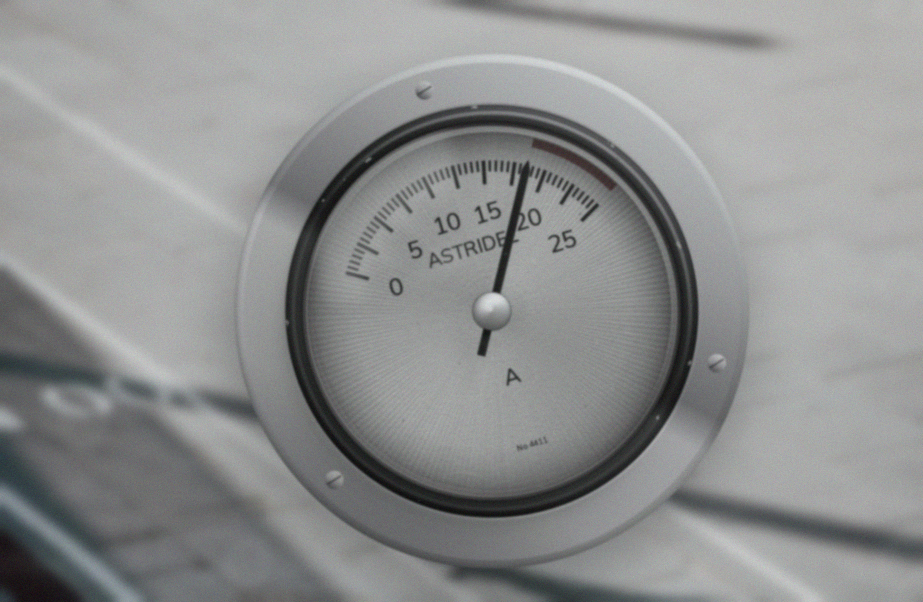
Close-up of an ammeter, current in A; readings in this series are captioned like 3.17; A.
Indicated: 18.5; A
